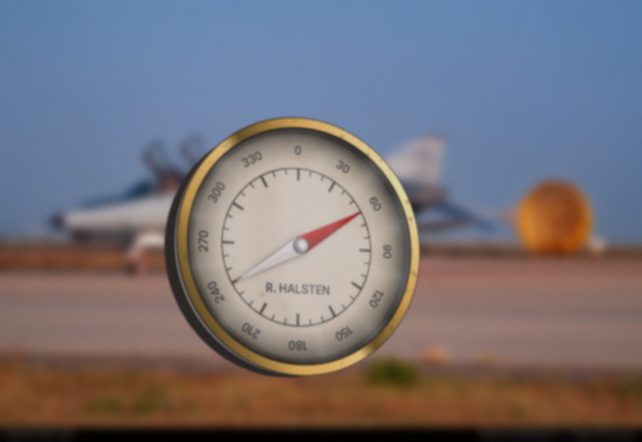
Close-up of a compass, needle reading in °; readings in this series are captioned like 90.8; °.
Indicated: 60; °
